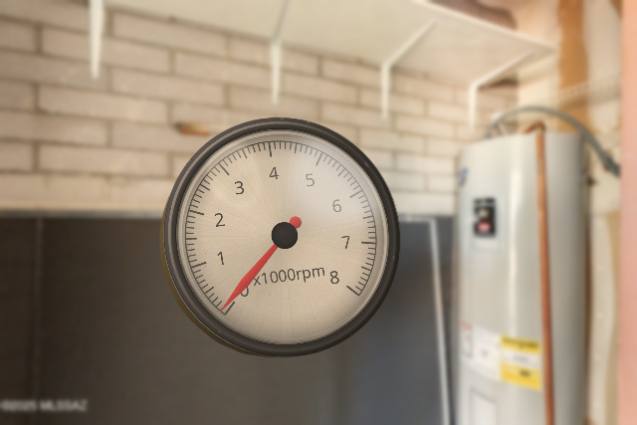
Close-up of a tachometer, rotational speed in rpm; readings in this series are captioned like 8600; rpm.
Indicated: 100; rpm
